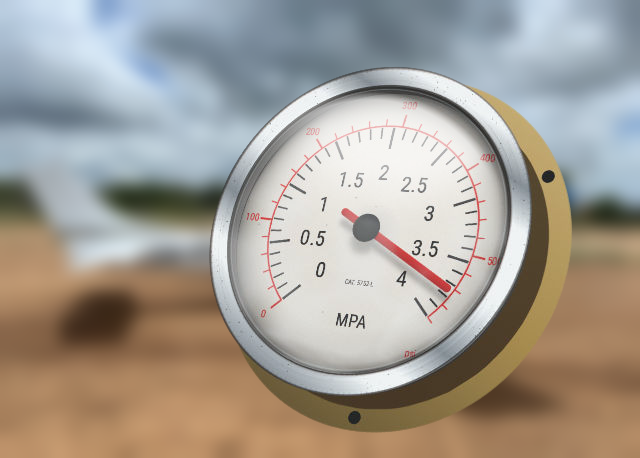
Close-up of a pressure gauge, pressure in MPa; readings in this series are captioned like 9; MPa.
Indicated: 3.75; MPa
